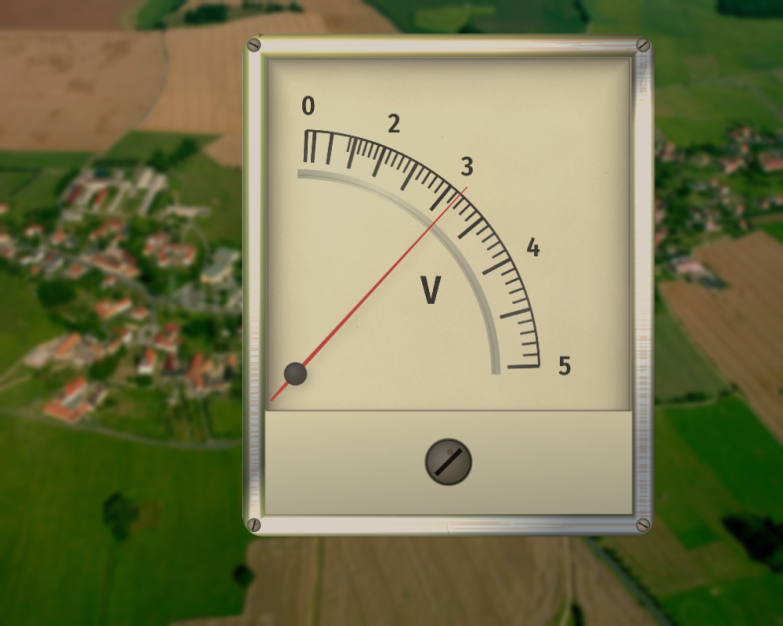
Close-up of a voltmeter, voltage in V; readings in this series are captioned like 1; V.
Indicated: 3.15; V
